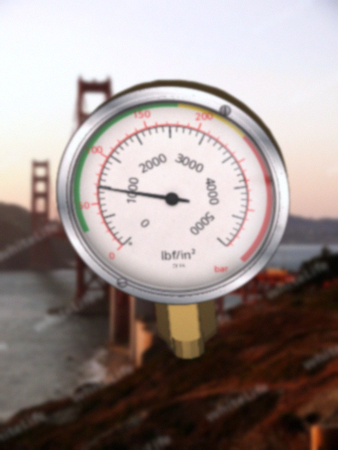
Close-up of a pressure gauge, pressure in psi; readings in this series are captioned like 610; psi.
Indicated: 1000; psi
